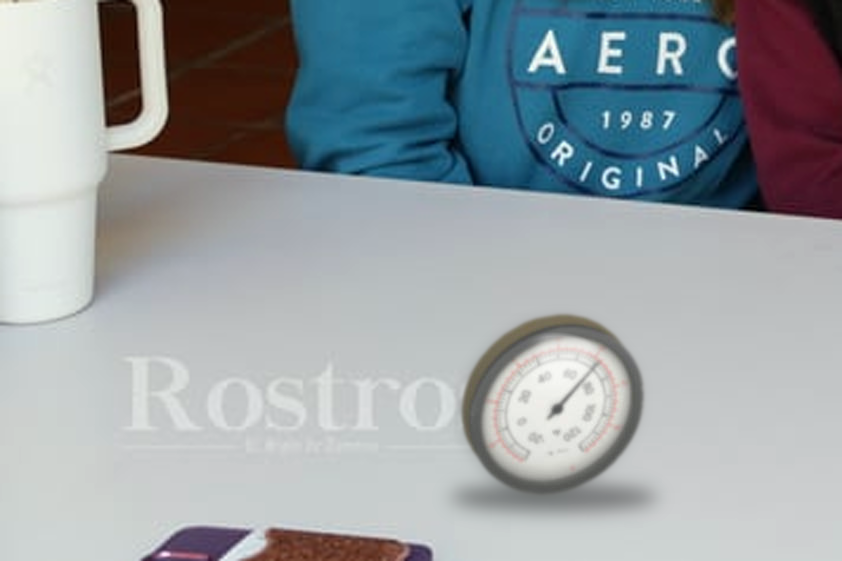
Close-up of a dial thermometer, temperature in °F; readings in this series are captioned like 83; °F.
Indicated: 70; °F
